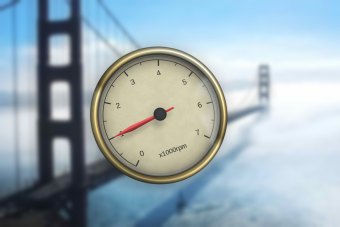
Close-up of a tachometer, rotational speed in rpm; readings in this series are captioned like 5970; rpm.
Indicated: 1000; rpm
